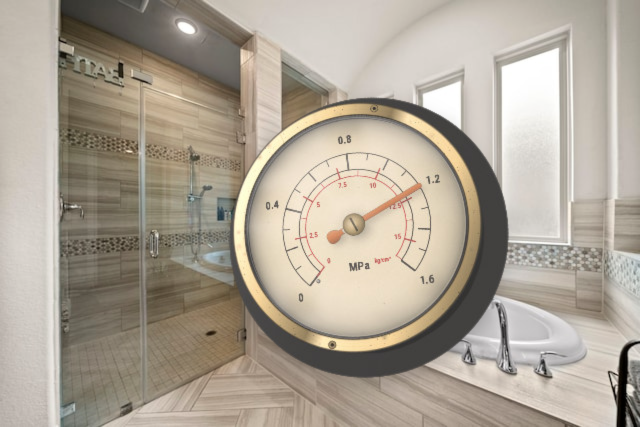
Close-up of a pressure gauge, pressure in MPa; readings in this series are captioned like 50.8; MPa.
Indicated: 1.2; MPa
